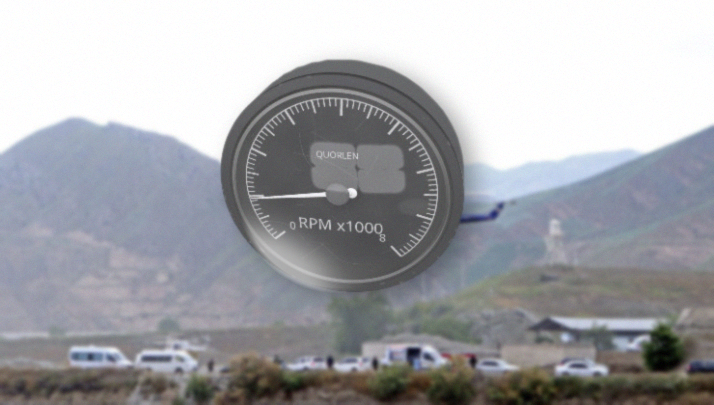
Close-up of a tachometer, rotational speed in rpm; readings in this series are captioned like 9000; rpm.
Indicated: 1000; rpm
